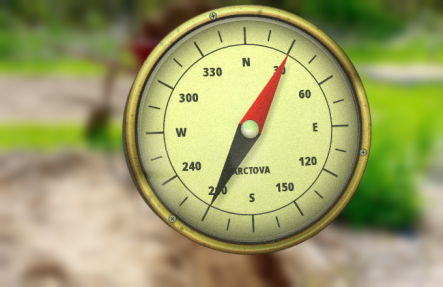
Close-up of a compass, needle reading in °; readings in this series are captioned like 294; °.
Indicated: 30; °
